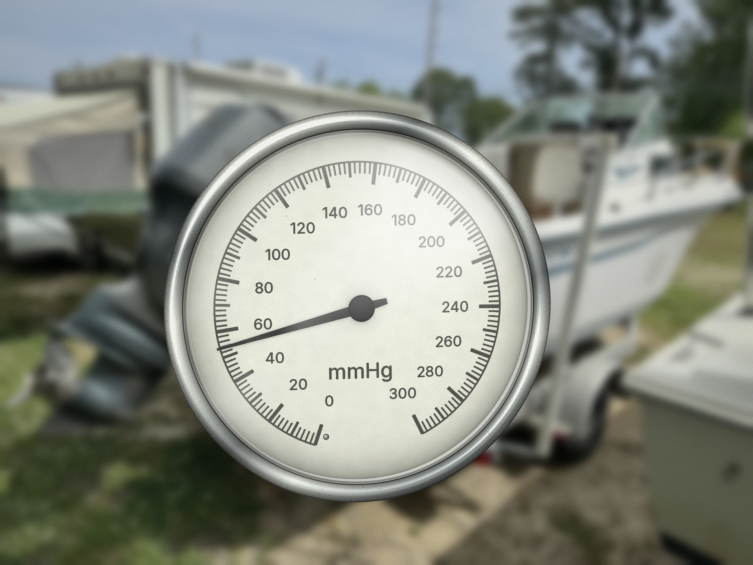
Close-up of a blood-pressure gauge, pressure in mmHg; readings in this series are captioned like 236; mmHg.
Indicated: 54; mmHg
